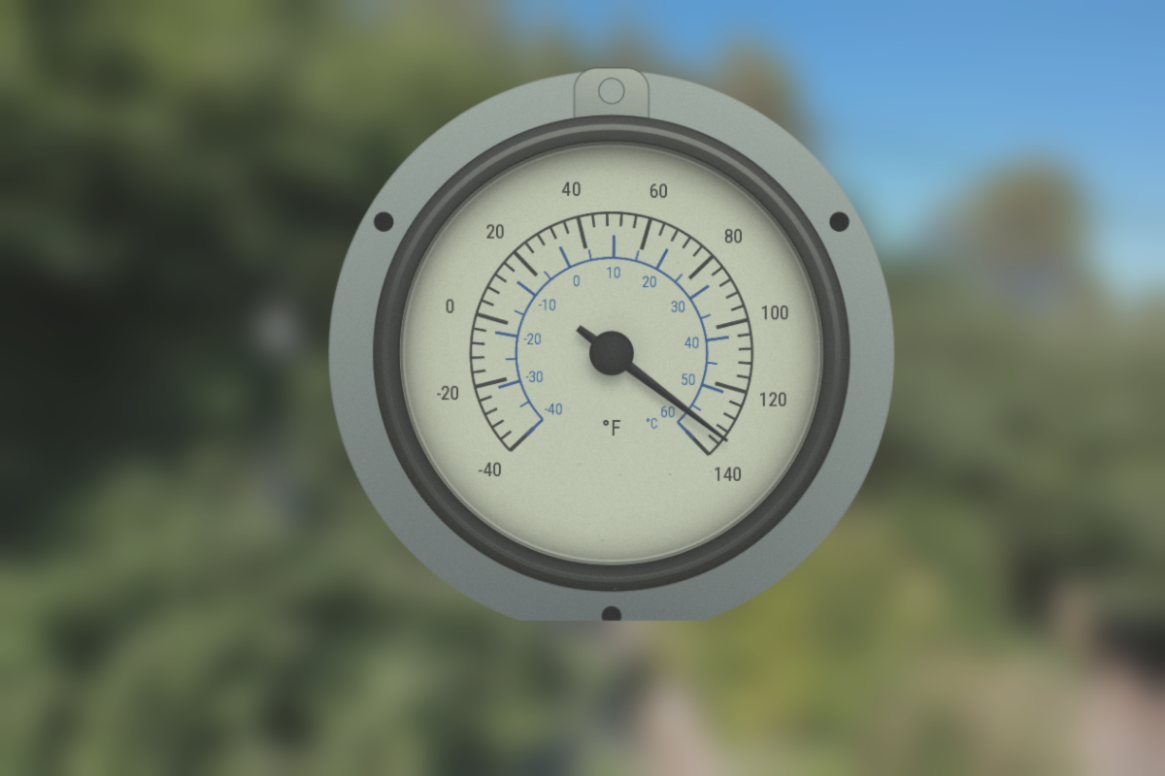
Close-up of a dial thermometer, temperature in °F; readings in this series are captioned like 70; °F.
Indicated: 134; °F
